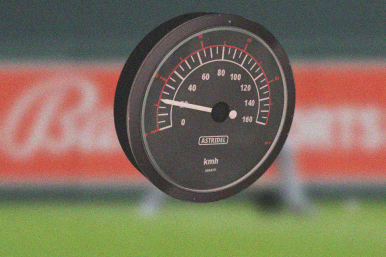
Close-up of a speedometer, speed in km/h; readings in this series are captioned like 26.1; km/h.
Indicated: 20; km/h
